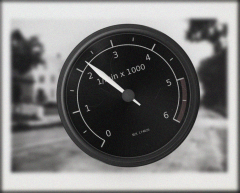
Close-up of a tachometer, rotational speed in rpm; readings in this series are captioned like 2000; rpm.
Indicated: 2250; rpm
